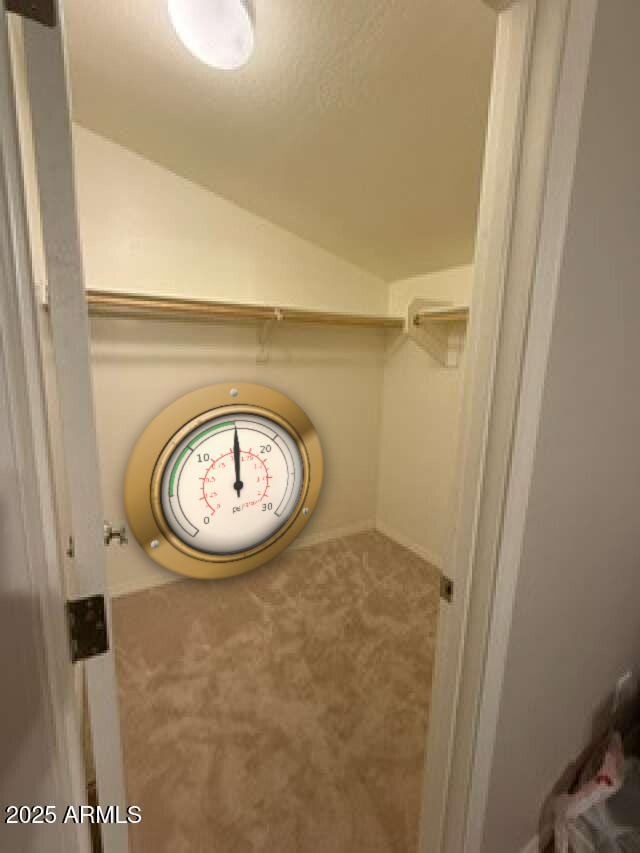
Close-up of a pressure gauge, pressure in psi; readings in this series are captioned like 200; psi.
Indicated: 15; psi
